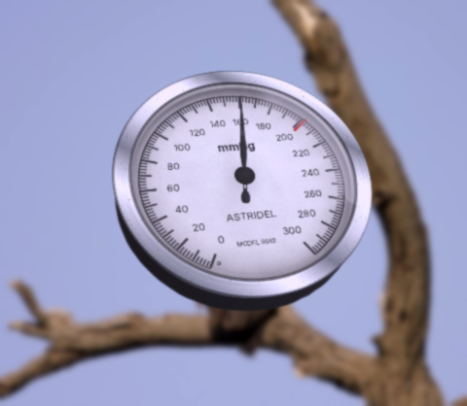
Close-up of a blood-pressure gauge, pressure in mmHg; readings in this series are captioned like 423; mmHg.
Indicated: 160; mmHg
